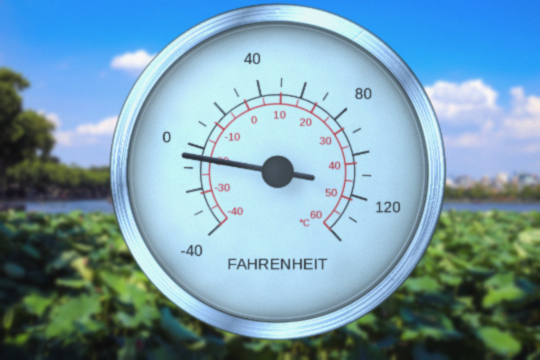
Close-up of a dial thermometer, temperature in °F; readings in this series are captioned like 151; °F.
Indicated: -5; °F
